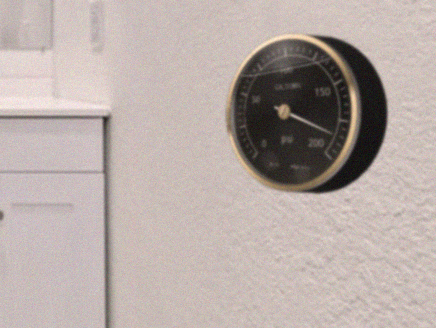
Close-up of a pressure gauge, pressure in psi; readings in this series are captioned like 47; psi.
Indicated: 185; psi
